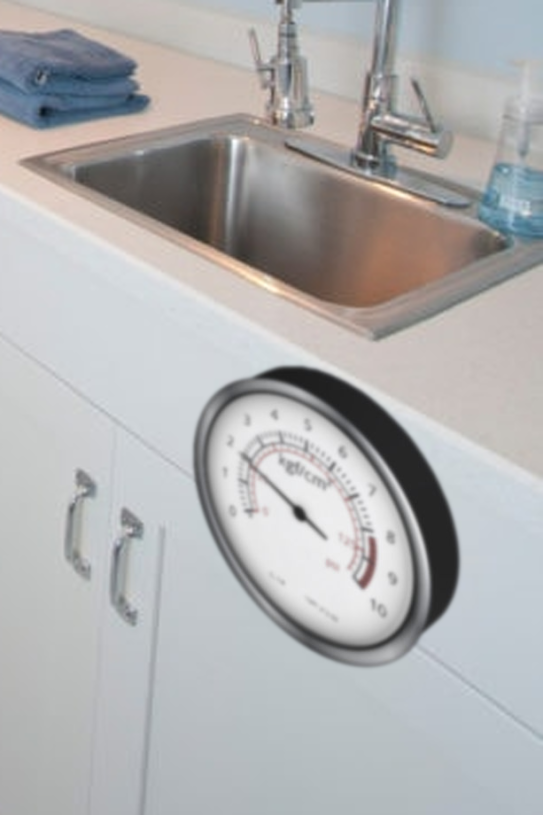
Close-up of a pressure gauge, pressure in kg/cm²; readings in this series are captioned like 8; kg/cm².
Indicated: 2; kg/cm²
